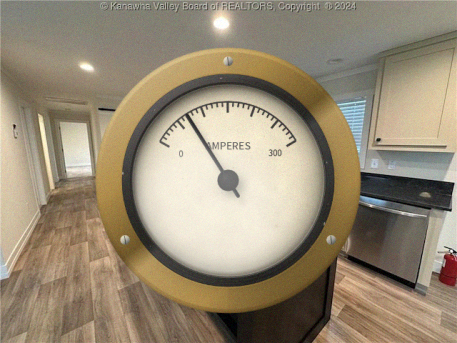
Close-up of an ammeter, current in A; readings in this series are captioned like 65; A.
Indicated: 70; A
